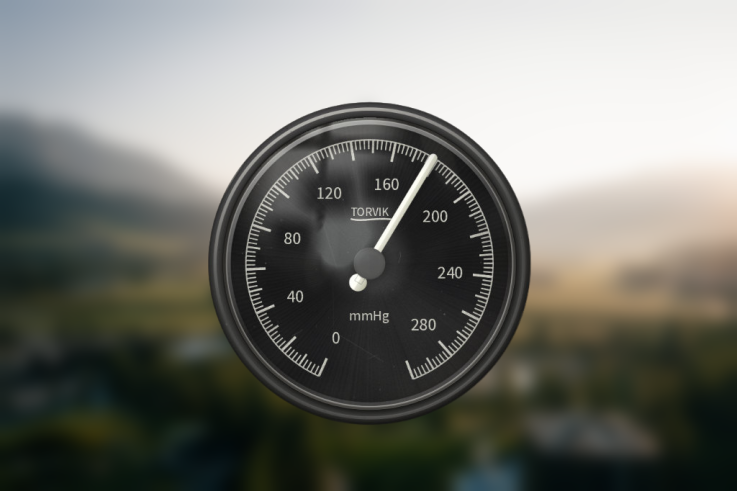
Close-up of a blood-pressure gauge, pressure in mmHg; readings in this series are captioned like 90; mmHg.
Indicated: 178; mmHg
